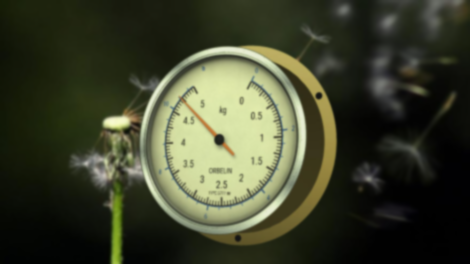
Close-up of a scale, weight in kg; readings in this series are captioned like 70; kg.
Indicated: 4.75; kg
